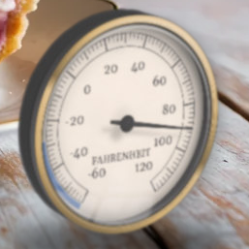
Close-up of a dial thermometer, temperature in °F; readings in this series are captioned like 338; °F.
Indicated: 90; °F
